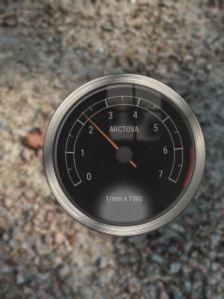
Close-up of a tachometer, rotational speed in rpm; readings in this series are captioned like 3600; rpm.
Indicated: 2250; rpm
